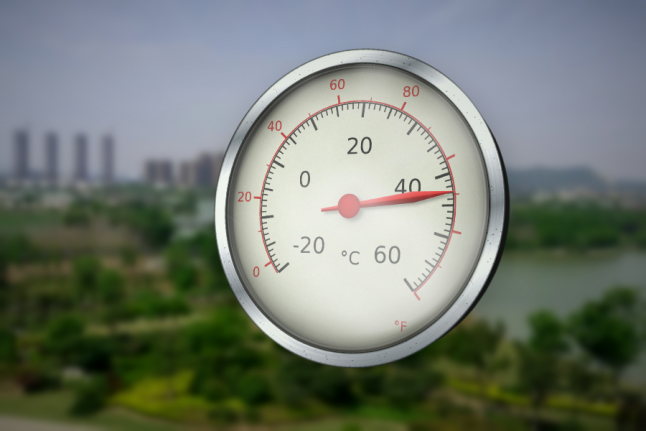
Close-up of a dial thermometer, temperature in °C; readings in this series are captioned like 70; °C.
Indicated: 43; °C
